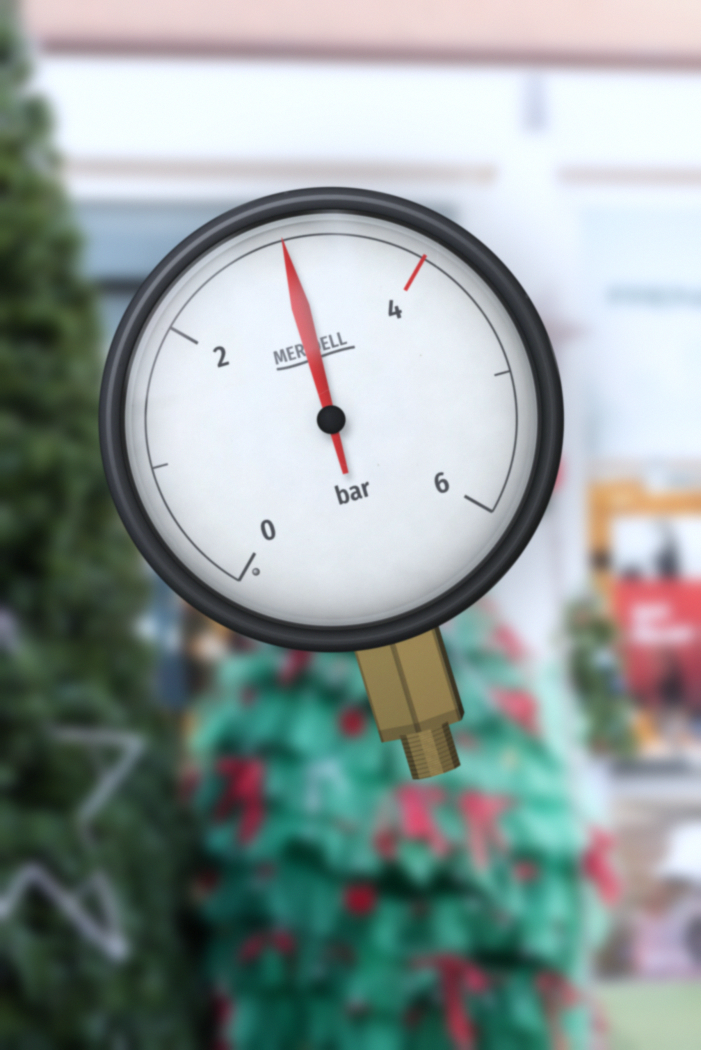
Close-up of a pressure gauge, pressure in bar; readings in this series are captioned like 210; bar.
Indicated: 3; bar
